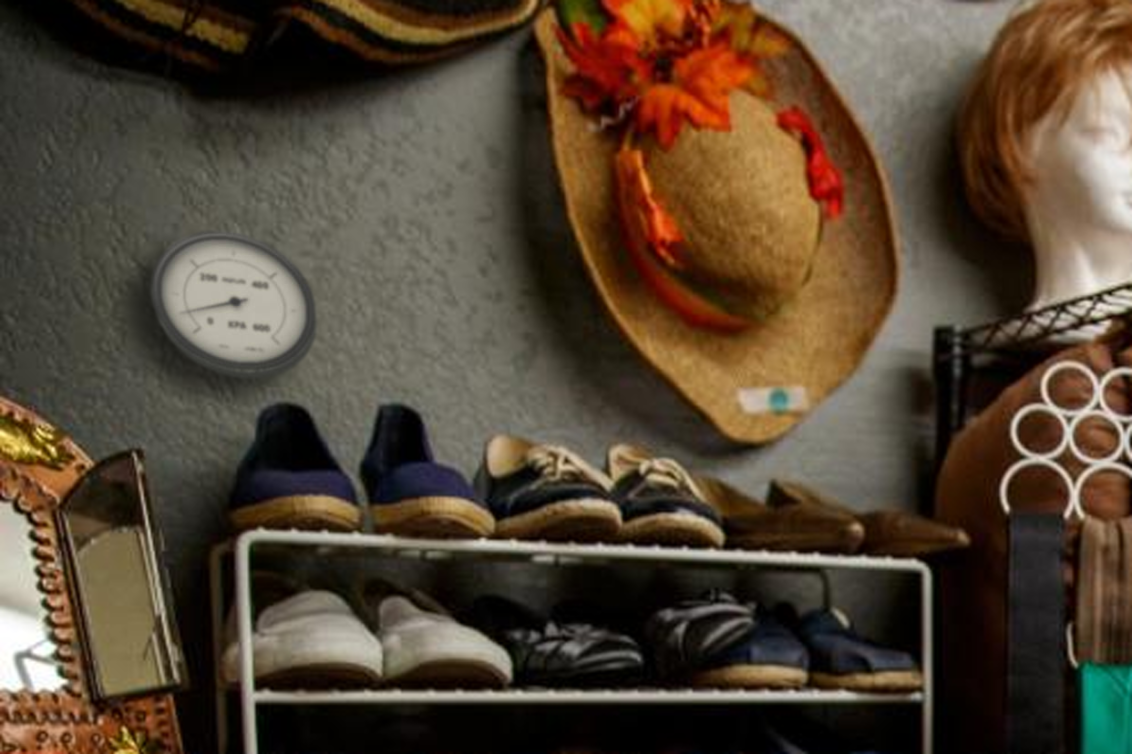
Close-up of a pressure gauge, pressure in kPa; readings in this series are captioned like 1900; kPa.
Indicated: 50; kPa
